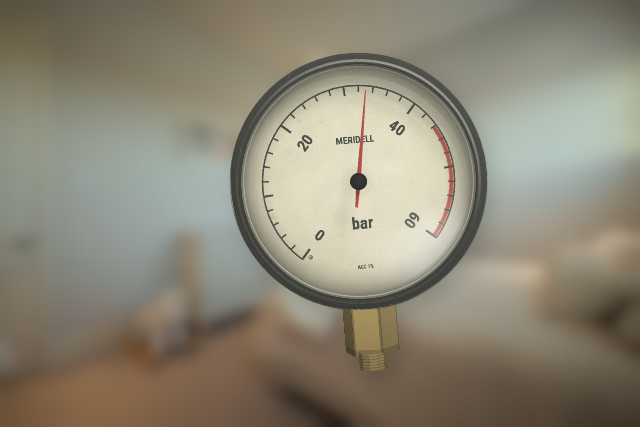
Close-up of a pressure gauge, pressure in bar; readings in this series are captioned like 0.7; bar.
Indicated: 33; bar
